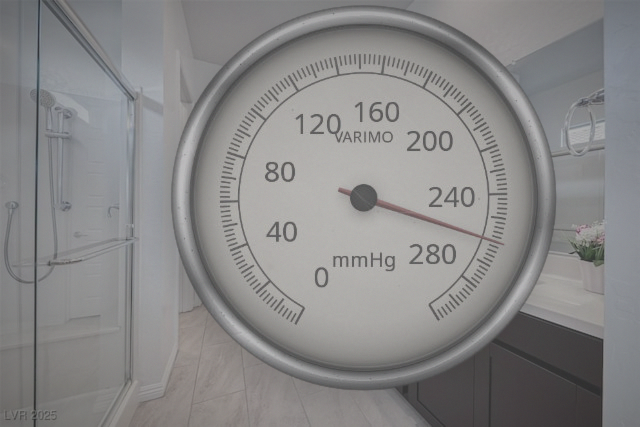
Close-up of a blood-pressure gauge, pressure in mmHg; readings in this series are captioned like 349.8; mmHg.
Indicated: 260; mmHg
